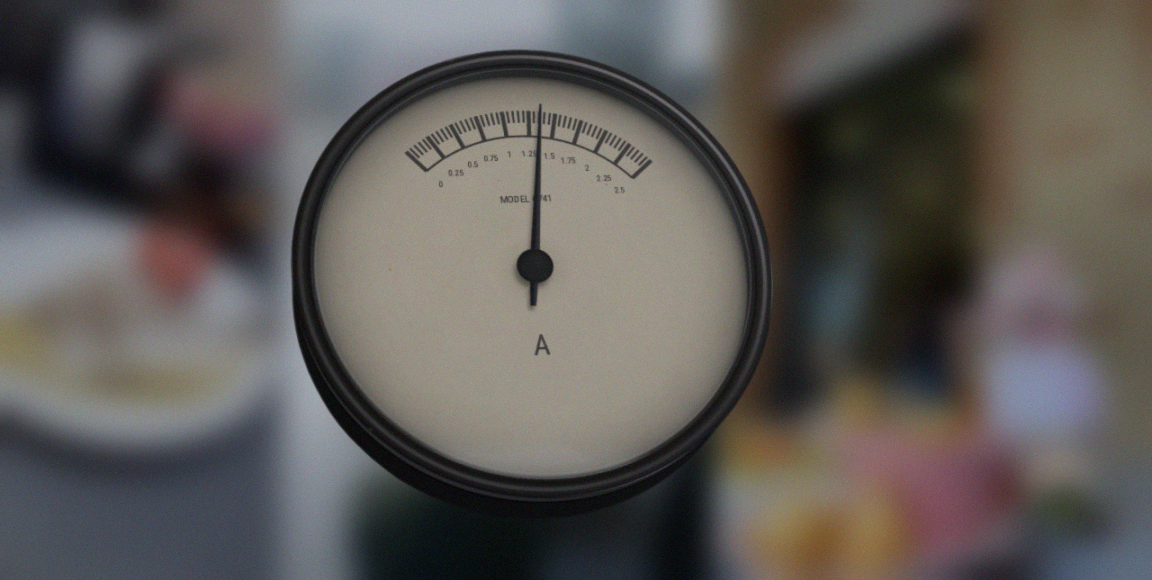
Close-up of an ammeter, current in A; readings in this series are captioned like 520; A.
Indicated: 1.35; A
